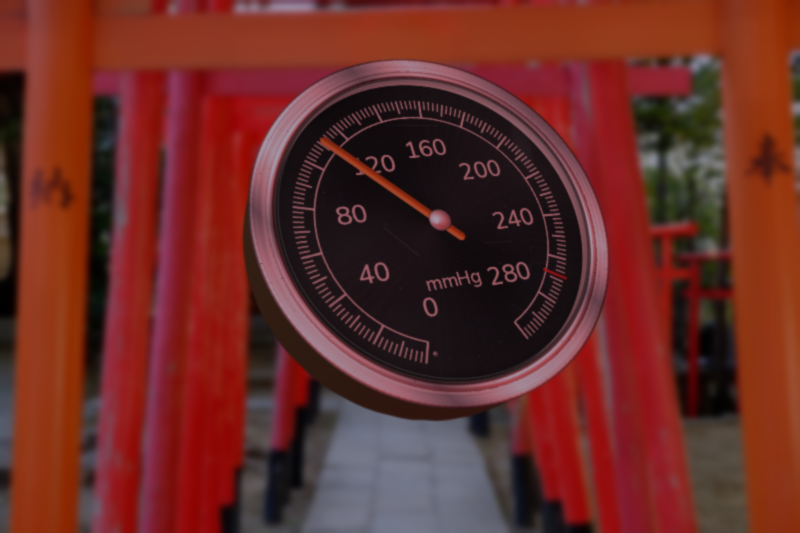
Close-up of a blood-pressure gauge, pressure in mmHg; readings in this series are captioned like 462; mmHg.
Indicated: 110; mmHg
